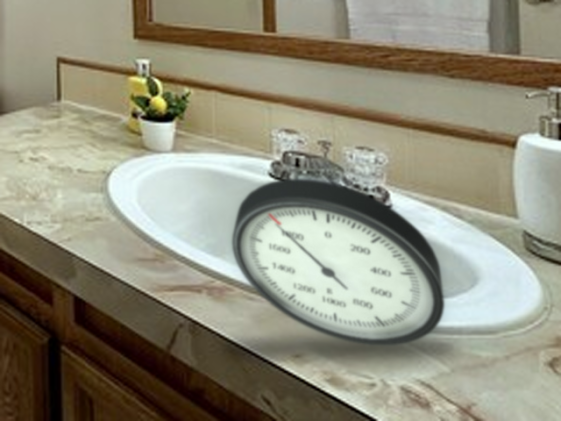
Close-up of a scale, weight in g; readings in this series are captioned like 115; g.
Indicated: 1800; g
